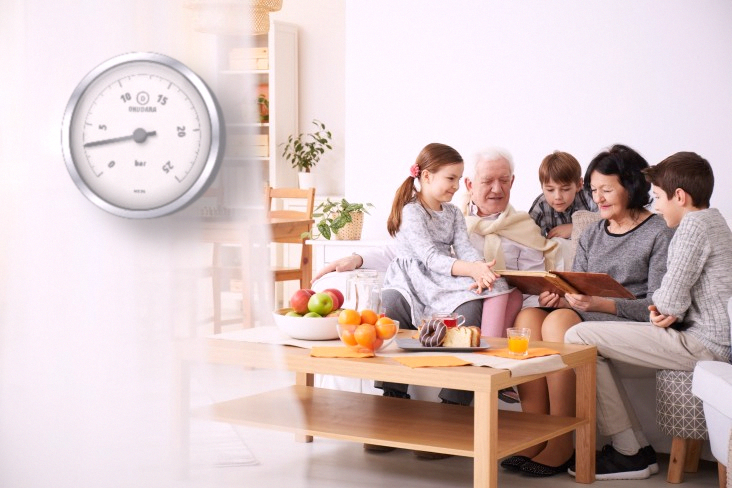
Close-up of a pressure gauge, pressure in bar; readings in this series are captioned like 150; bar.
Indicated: 3; bar
